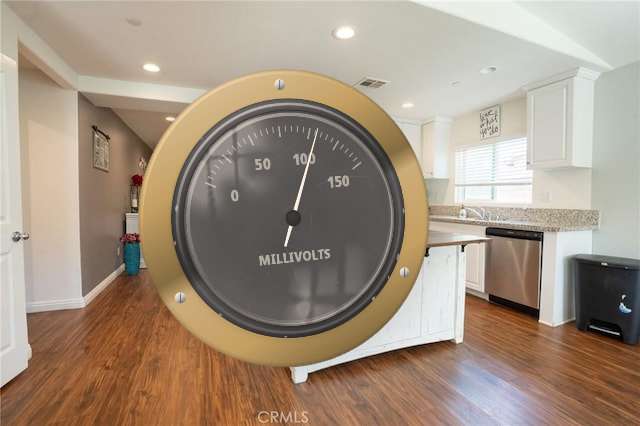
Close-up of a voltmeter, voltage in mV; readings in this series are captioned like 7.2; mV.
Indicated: 105; mV
